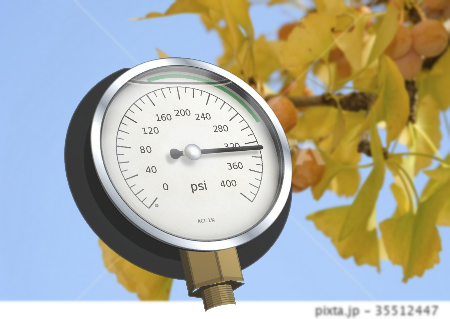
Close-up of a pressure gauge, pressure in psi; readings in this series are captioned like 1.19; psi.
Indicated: 330; psi
